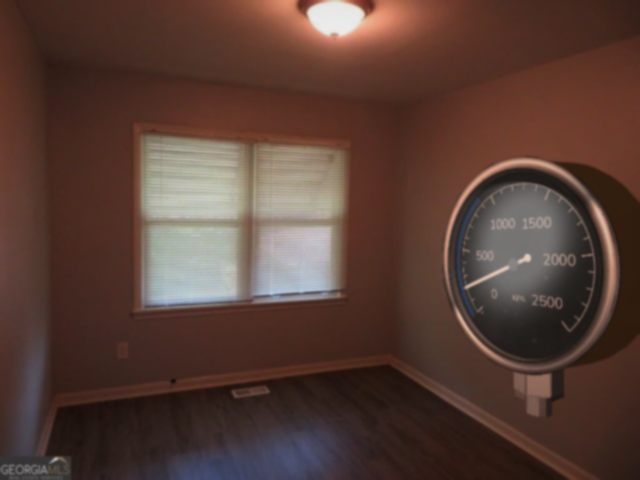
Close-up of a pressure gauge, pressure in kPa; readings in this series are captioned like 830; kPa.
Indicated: 200; kPa
